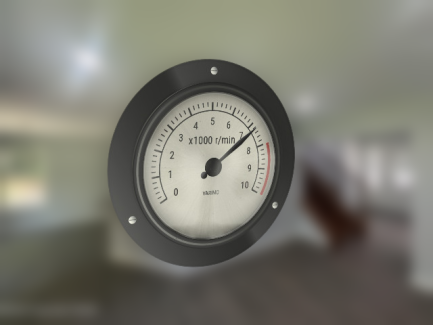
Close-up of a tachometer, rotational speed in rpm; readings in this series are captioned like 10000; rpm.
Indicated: 7200; rpm
